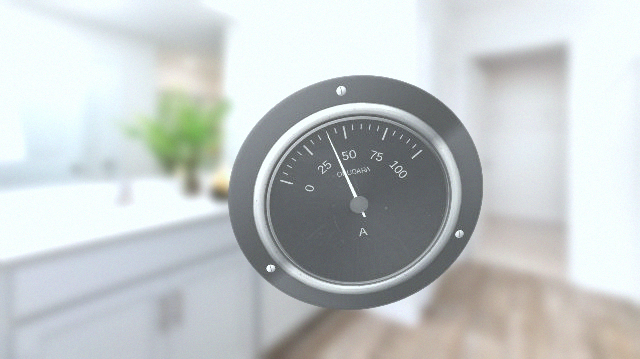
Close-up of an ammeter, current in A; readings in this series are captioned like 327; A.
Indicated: 40; A
